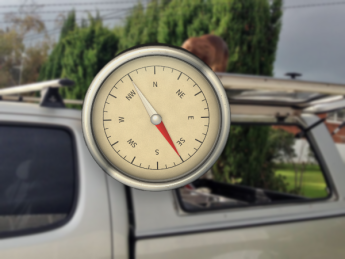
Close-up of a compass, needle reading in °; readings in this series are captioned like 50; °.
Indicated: 150; °
